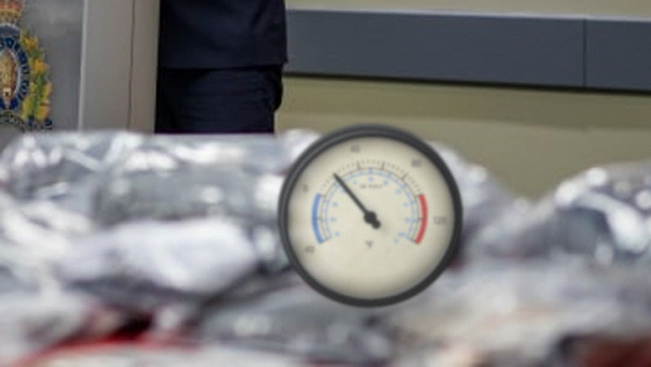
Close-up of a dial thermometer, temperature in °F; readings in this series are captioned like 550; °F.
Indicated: 20; °F
